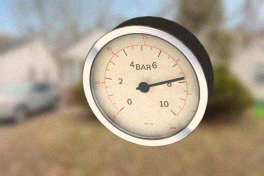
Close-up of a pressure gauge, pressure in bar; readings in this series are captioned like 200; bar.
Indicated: 7.75; bar
